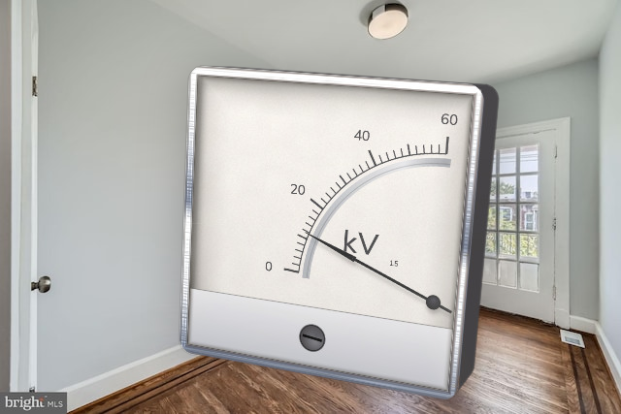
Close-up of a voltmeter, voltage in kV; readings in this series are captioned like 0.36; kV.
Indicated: 12; kV
